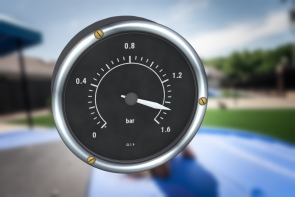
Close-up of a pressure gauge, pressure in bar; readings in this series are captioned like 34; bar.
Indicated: 1.45; bar
